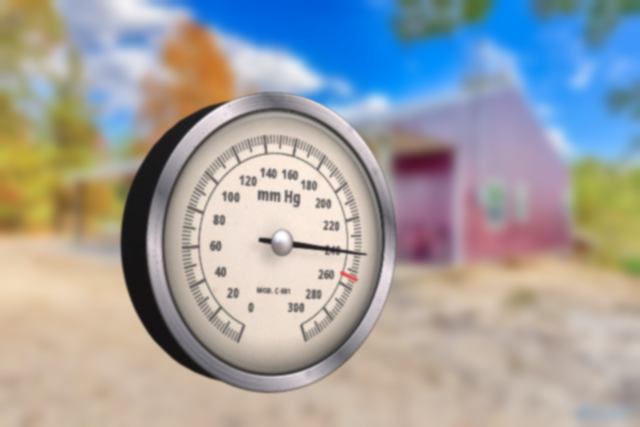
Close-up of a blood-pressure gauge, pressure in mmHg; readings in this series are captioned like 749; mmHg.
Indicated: 240; mmHg
